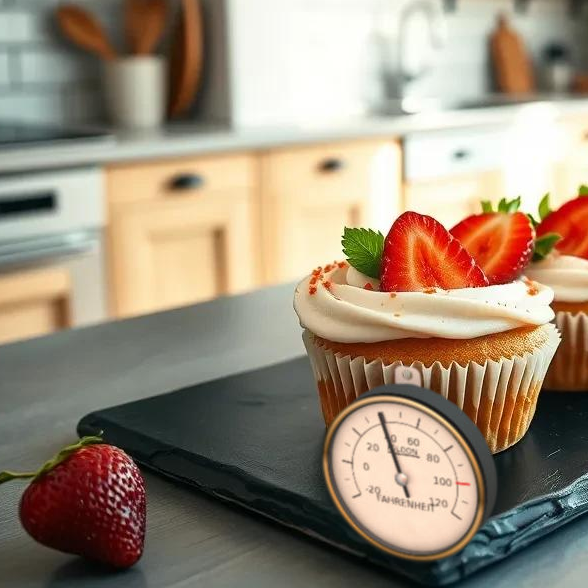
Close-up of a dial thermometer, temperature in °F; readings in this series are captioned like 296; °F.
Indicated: 40; °F
